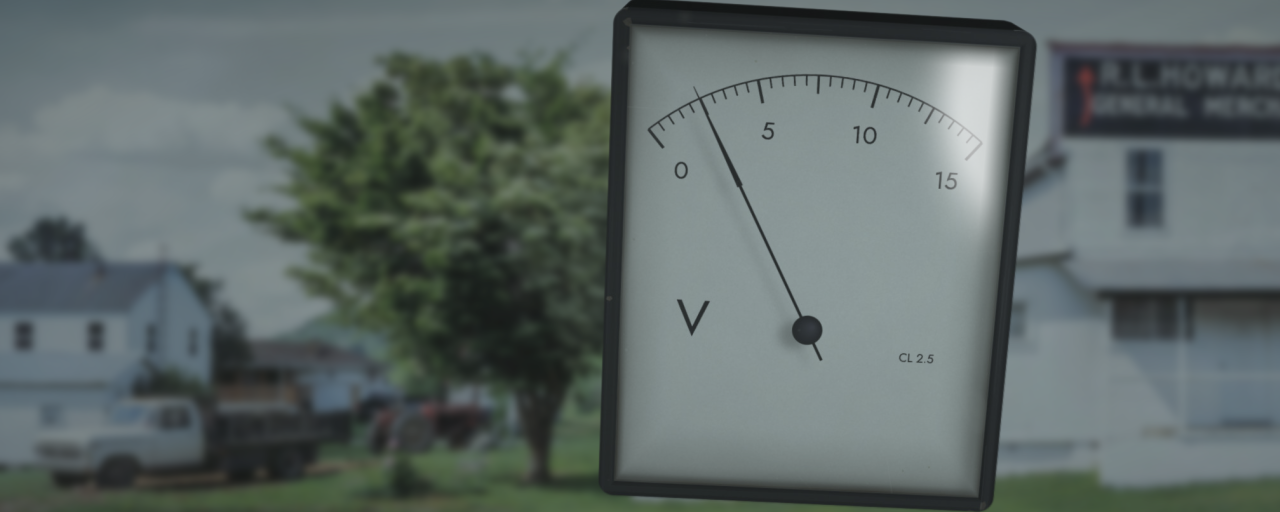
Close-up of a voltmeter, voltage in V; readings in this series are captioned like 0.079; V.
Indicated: 2.5; V
